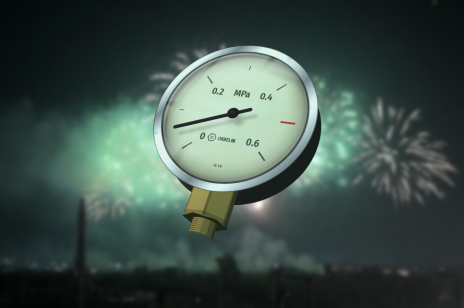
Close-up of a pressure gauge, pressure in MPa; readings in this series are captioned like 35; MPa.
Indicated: 0.05; MPa
